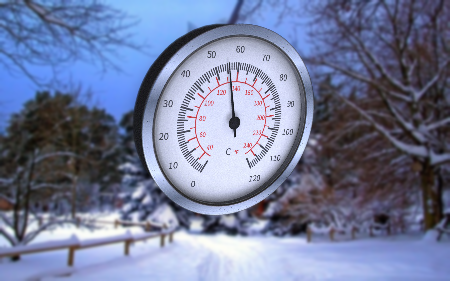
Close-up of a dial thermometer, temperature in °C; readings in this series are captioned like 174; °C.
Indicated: 55; °C
